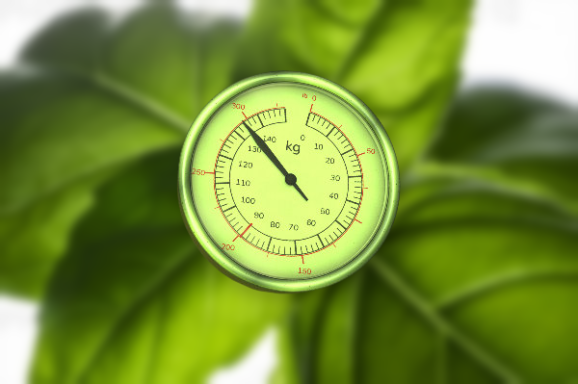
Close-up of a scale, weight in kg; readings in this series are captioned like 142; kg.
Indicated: 134; kg
